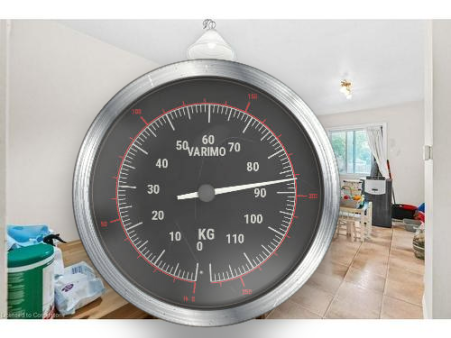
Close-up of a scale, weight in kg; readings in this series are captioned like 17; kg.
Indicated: 87; kg
